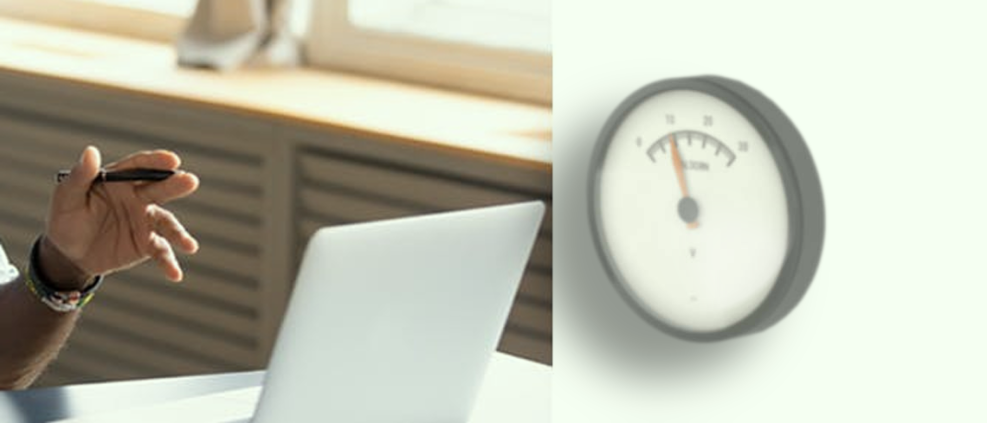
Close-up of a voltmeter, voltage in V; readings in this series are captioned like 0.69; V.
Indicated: 10; V
